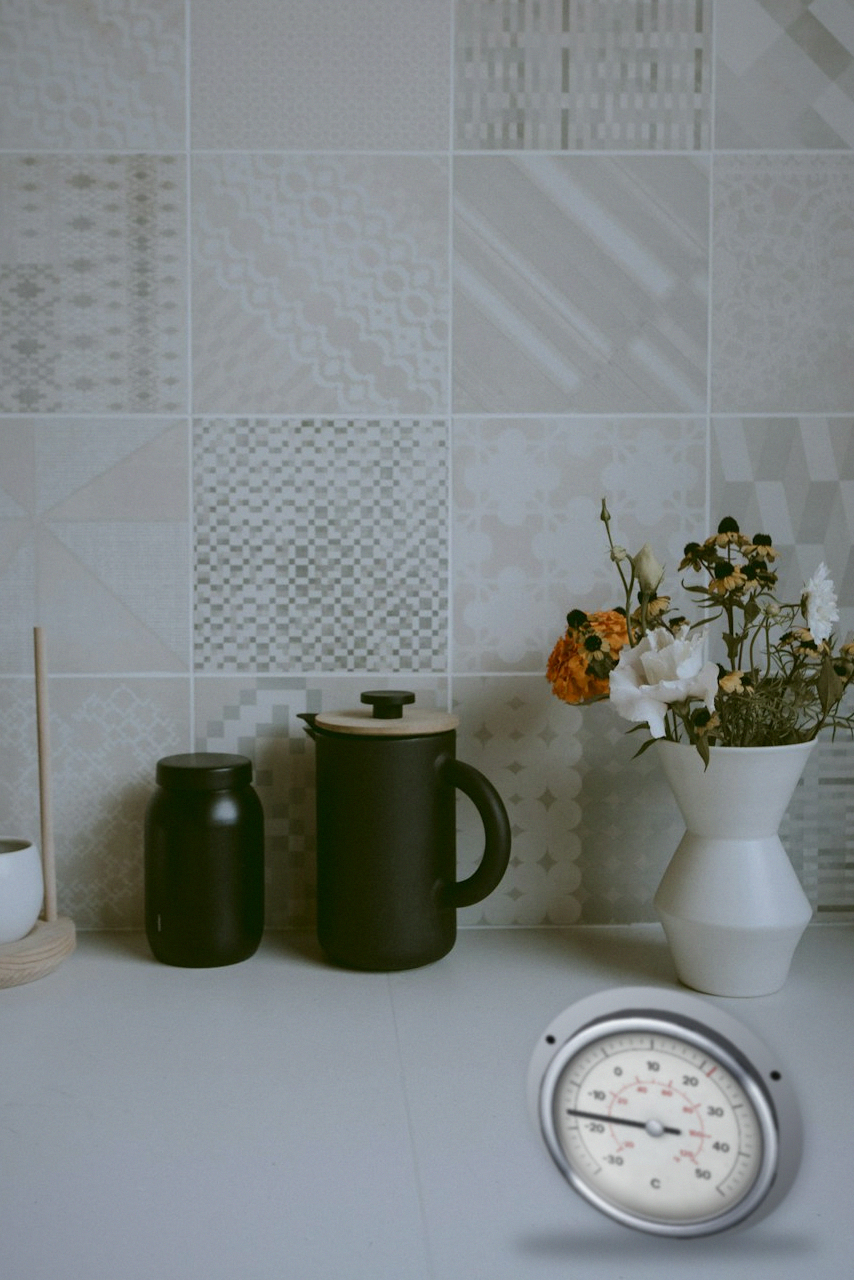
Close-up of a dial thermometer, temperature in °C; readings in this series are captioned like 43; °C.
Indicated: -16; °C
